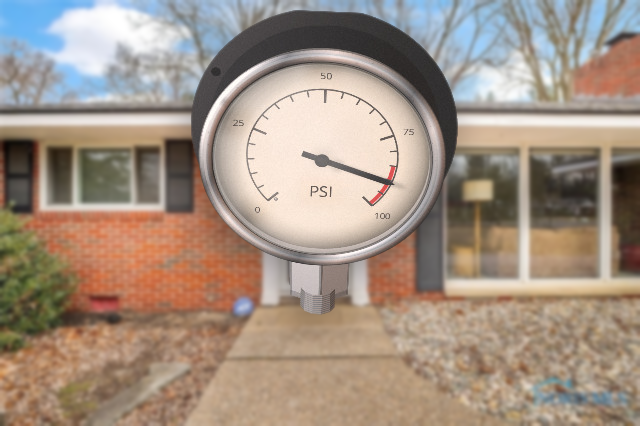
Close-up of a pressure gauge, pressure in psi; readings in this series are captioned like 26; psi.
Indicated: 90; psi
